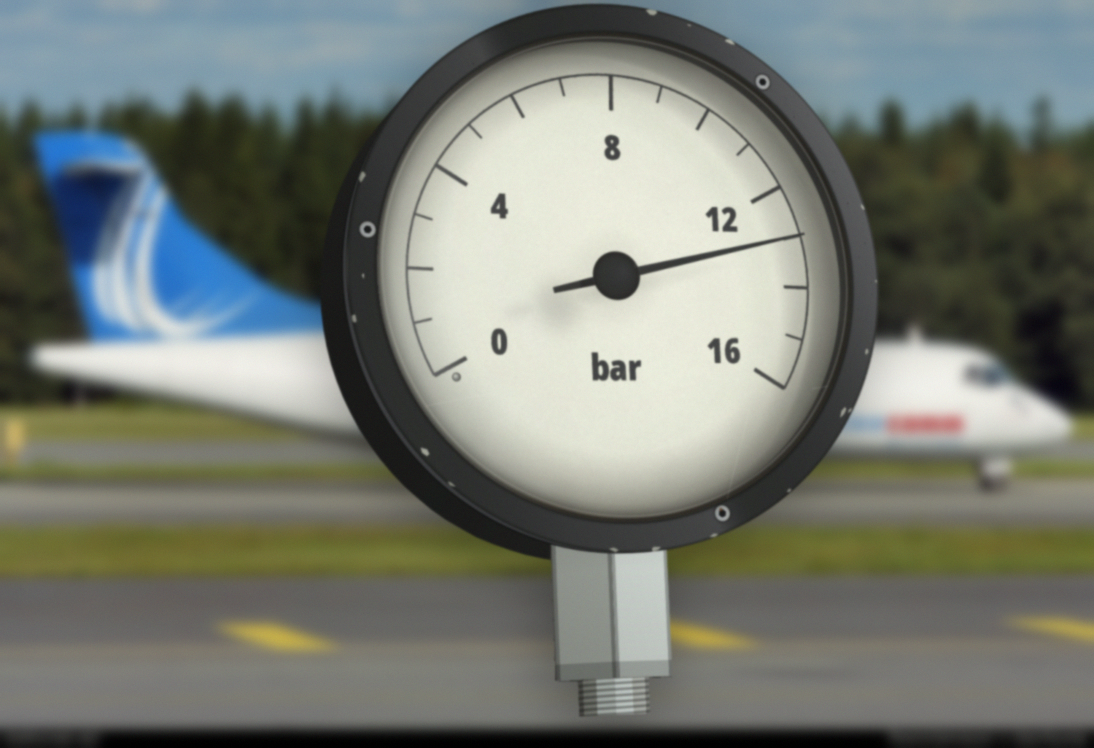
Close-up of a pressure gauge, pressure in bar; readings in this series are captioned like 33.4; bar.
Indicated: 13; bar
